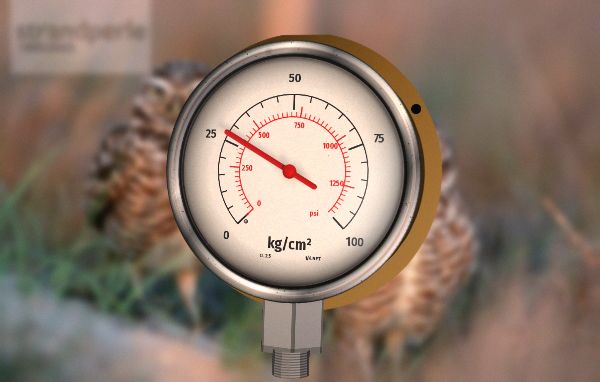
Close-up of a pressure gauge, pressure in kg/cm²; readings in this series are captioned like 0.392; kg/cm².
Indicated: 27.5; kg/cm²
